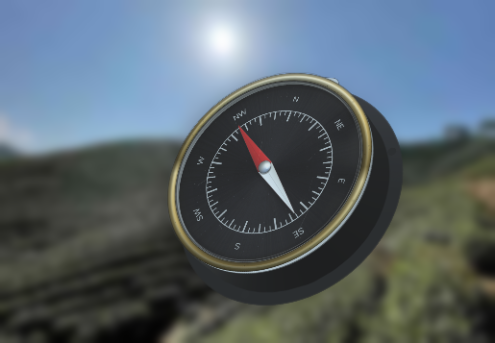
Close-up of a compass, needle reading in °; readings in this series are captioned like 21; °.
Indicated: 310; °
